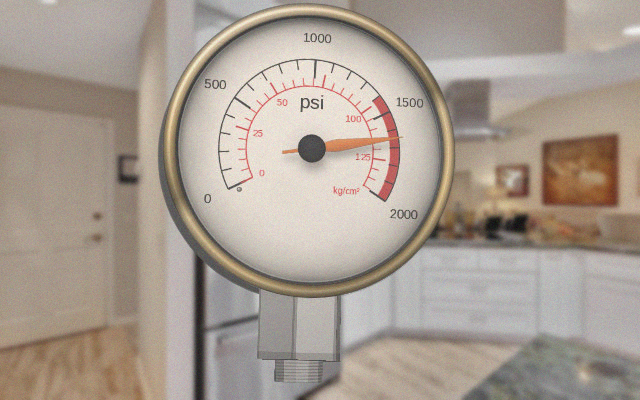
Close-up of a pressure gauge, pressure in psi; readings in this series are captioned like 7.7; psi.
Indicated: 1650; psi
